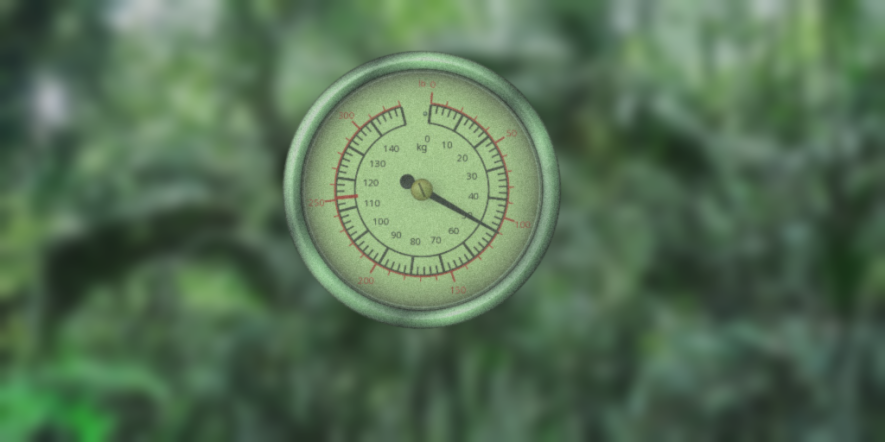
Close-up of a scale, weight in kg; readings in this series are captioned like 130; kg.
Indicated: 50; kg
